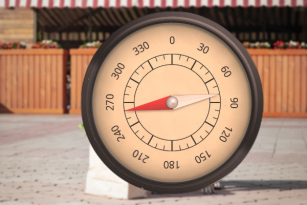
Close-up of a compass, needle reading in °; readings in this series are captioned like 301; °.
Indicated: 260; °
